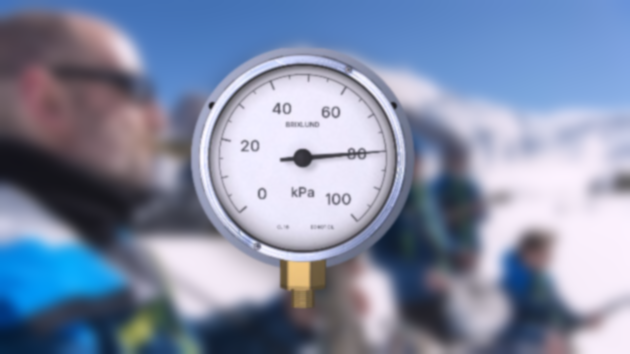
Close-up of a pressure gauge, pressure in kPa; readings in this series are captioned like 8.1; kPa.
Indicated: 80; kPa
